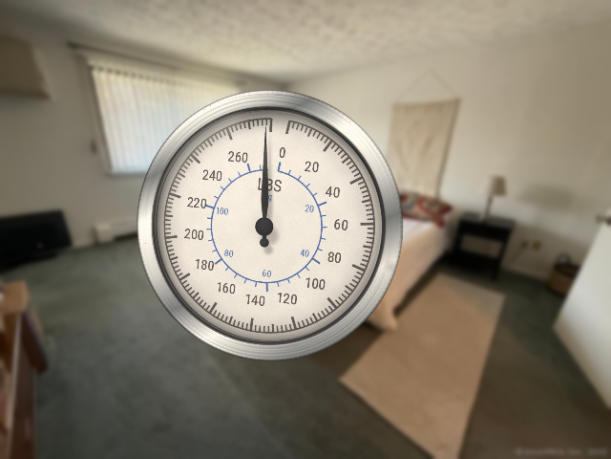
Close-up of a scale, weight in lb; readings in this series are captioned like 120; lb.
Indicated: 278; lb
